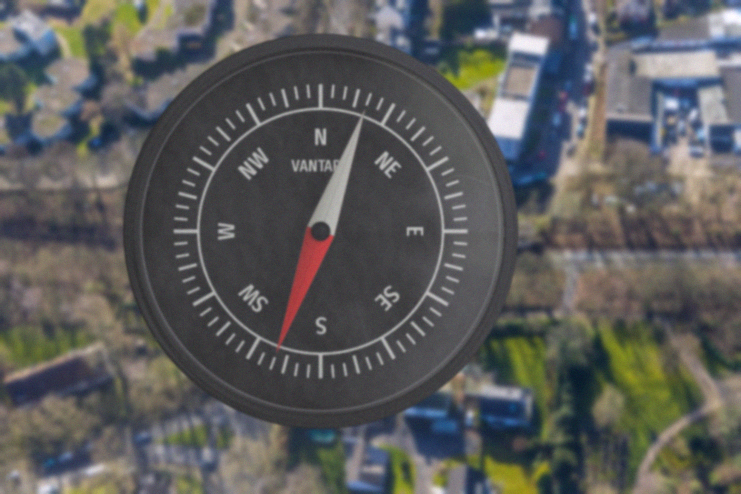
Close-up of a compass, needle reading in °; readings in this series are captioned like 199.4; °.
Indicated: 200; °
